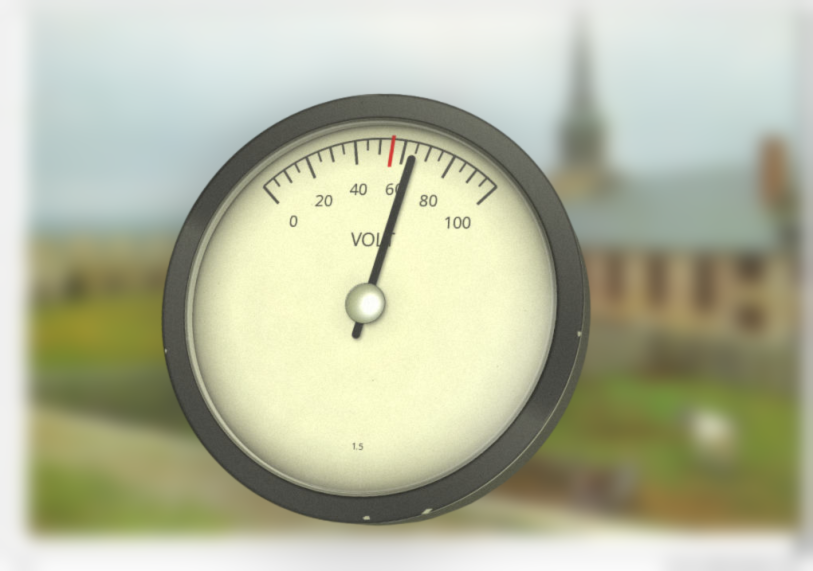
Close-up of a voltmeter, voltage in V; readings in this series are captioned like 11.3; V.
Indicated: 65; V
